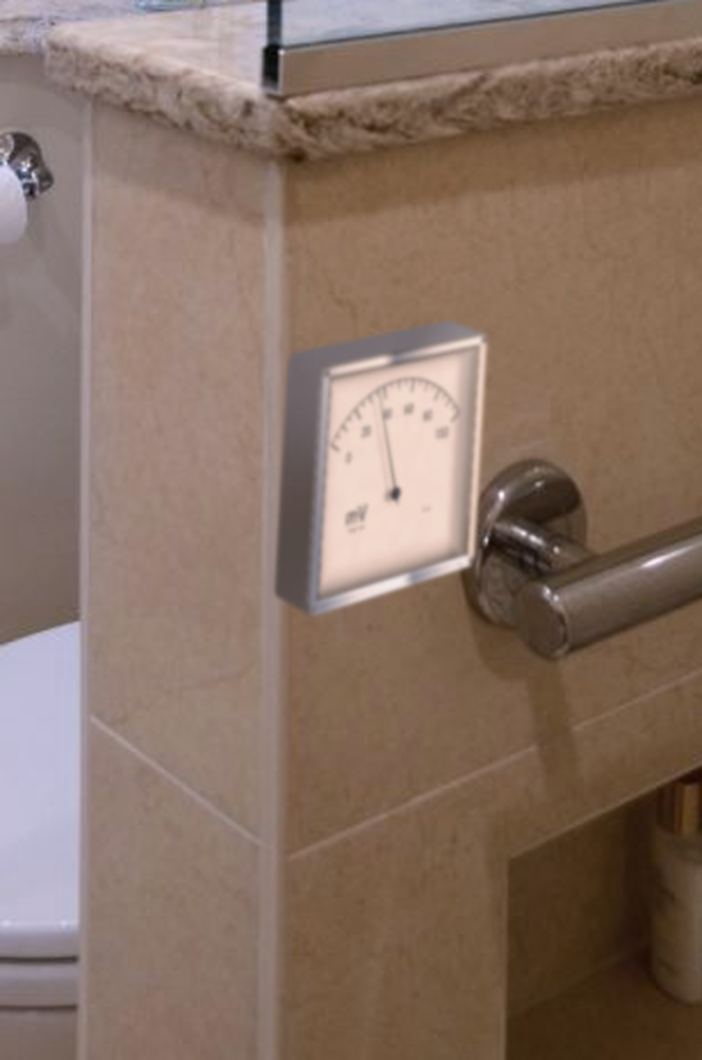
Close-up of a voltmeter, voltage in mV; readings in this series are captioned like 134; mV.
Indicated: 35; mV
